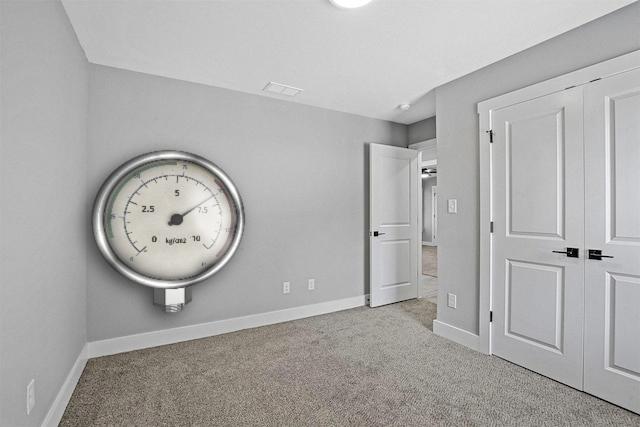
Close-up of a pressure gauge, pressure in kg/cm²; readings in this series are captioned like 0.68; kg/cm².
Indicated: 7; kg/cm²
